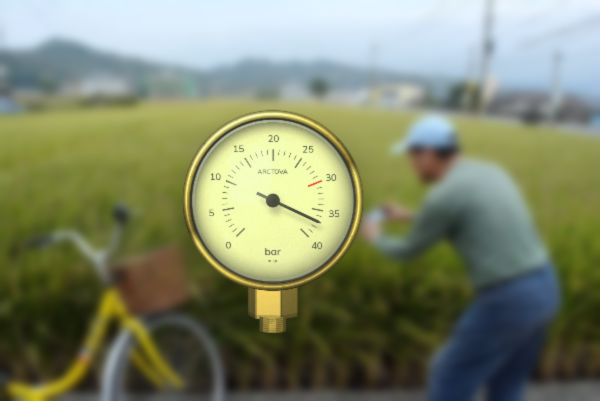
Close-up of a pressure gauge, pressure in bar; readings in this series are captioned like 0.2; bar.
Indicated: 37; bar
